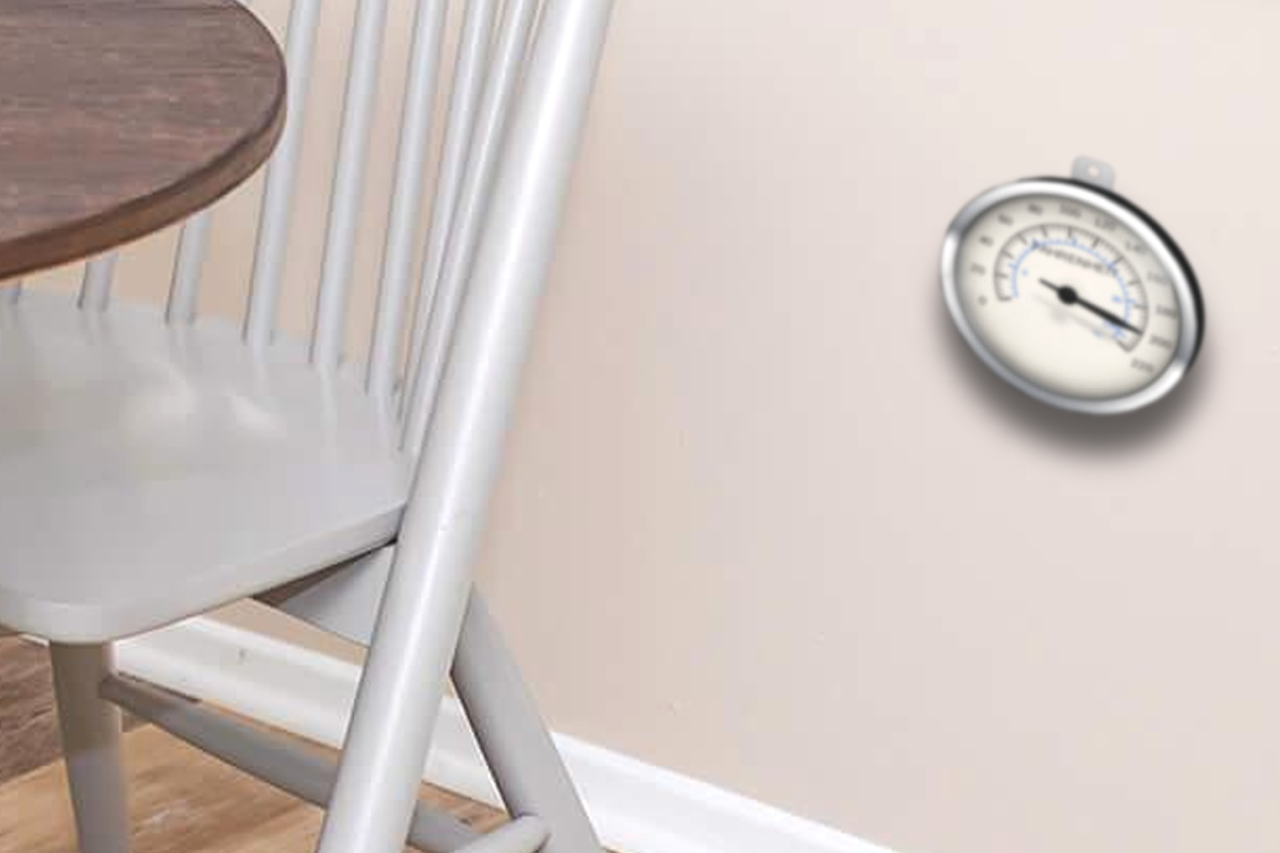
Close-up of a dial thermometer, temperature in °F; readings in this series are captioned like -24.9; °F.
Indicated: 200; °F
